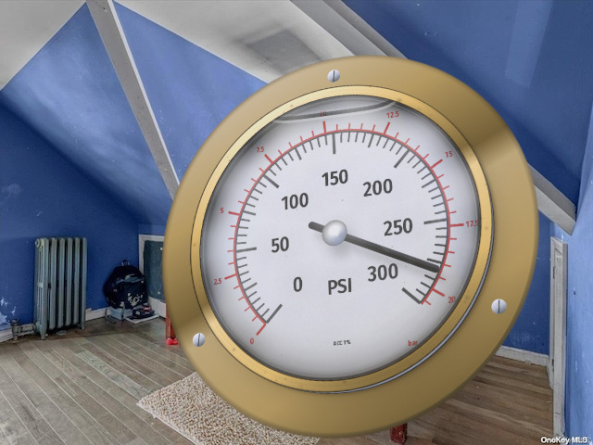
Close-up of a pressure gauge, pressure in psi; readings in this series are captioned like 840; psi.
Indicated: 280; psi
